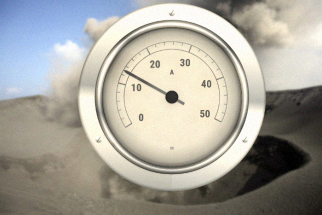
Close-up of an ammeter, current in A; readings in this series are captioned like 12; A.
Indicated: 13; A
